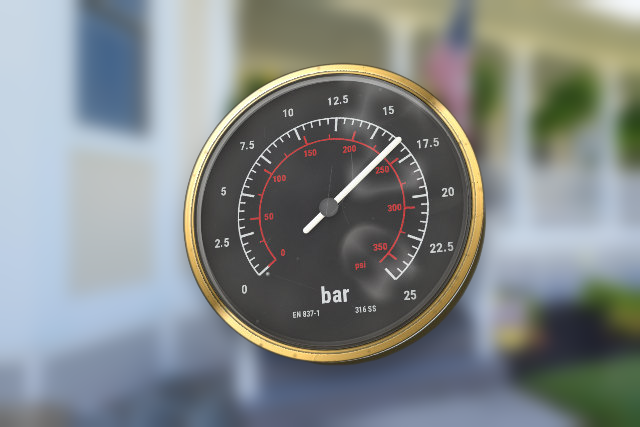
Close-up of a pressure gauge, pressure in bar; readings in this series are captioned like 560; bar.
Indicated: 16.5; bar
